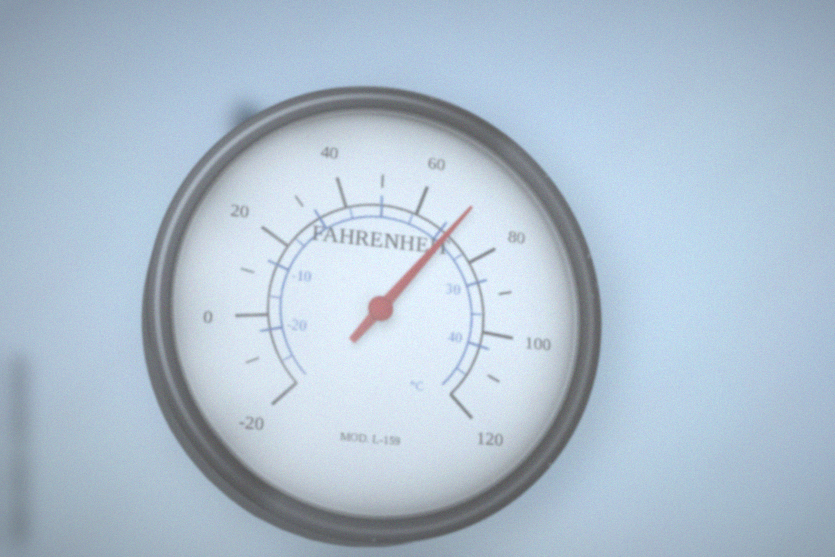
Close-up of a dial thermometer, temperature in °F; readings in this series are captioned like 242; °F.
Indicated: 70; °F
